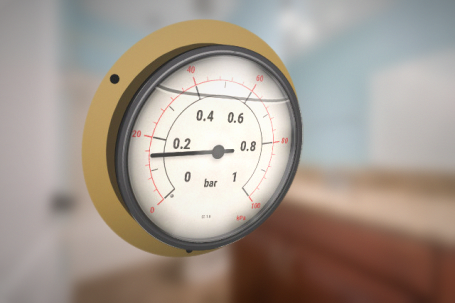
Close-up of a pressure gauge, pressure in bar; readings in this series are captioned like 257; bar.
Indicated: 0.15; bar
